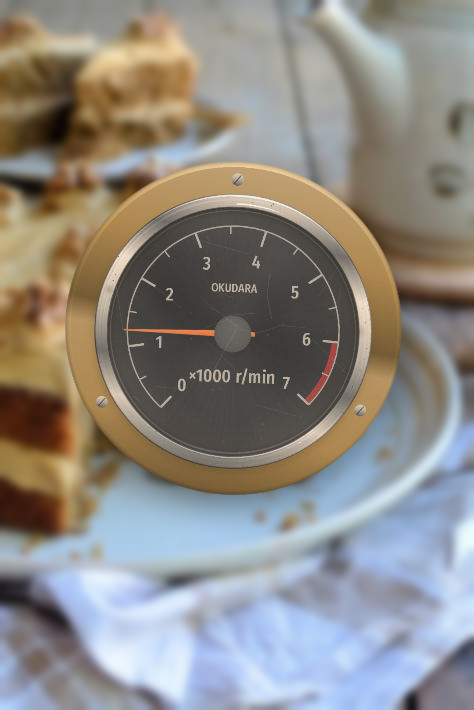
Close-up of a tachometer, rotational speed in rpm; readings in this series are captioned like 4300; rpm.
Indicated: 1250; rpm
